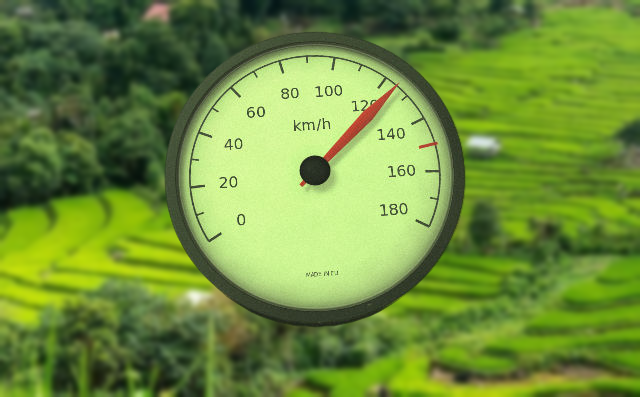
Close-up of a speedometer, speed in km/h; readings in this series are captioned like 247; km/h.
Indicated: 125; km/h
